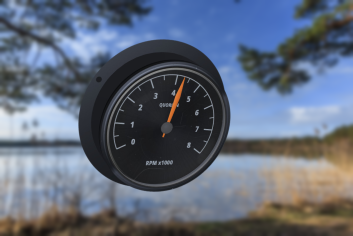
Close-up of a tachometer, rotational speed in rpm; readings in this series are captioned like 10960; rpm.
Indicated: 4250; rpm
